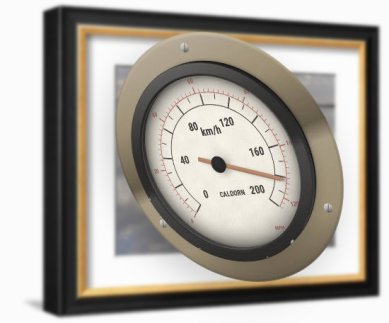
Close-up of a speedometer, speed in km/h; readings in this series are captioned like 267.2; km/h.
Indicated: 180; km/h
